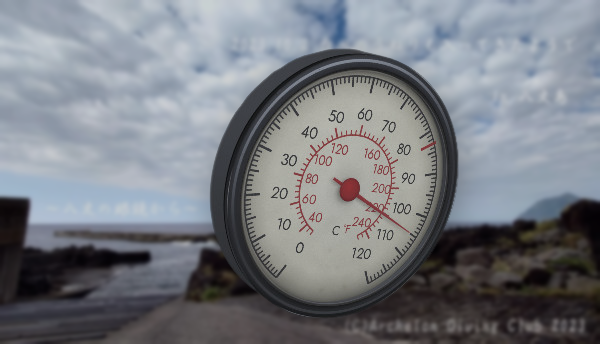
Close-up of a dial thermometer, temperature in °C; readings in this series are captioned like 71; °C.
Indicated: 105; °C
